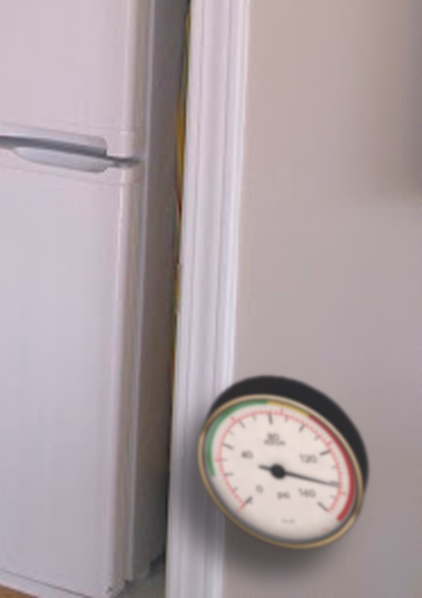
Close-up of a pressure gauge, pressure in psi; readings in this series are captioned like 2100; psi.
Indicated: 140; psi
